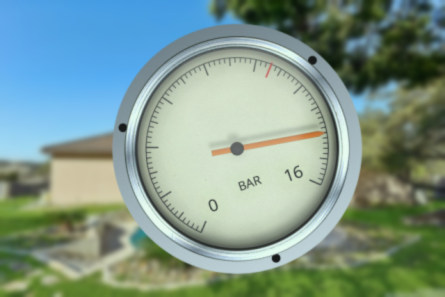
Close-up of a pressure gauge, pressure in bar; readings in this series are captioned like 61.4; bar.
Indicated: 14; bar
